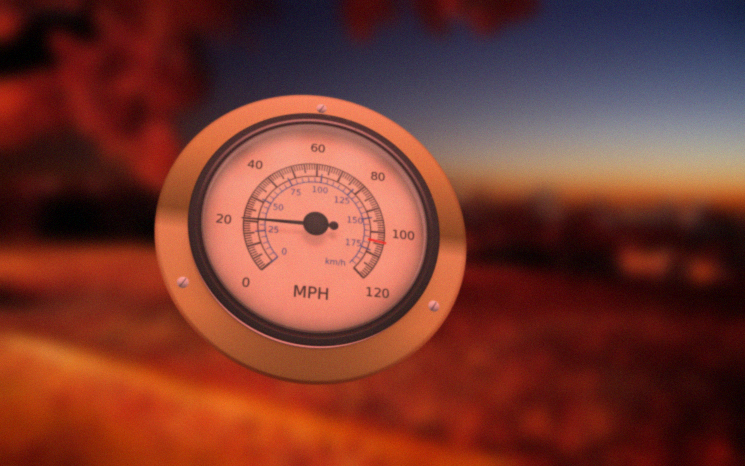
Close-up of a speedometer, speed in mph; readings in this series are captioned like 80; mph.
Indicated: 20; mph
